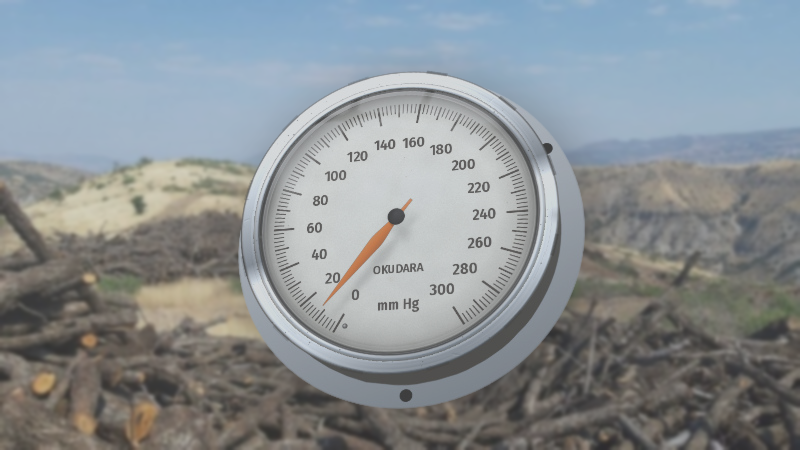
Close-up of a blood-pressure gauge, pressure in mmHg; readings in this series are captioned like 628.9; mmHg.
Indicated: 10; mmHg
